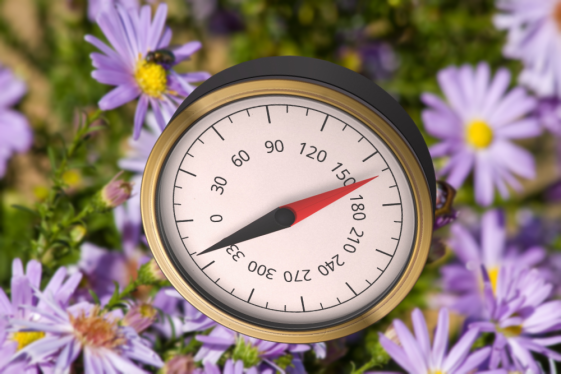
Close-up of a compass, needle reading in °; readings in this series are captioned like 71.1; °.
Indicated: 160; °
